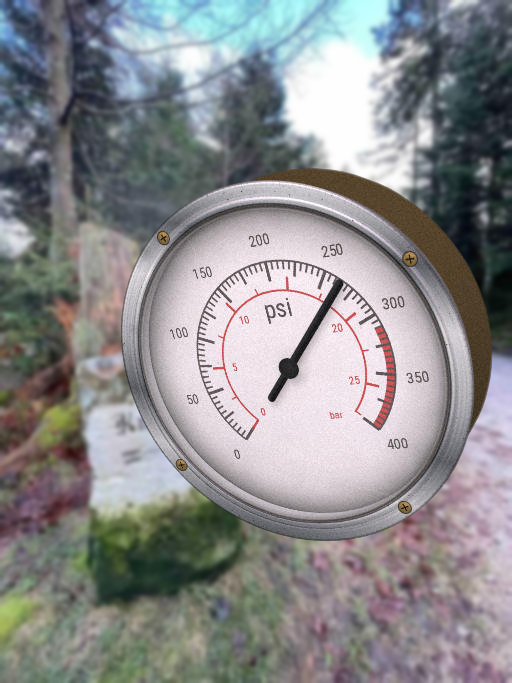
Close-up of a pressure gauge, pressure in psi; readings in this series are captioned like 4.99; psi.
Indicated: 265; psi
